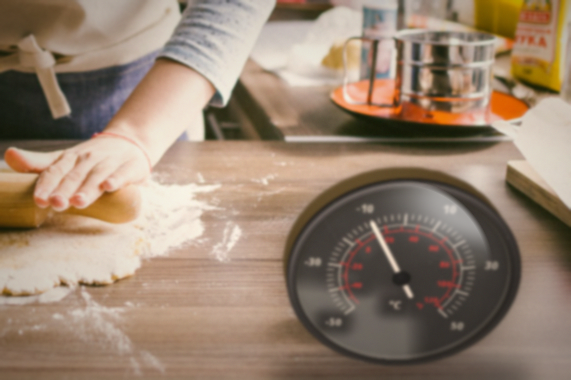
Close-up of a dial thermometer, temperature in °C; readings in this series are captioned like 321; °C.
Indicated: -10; °C
